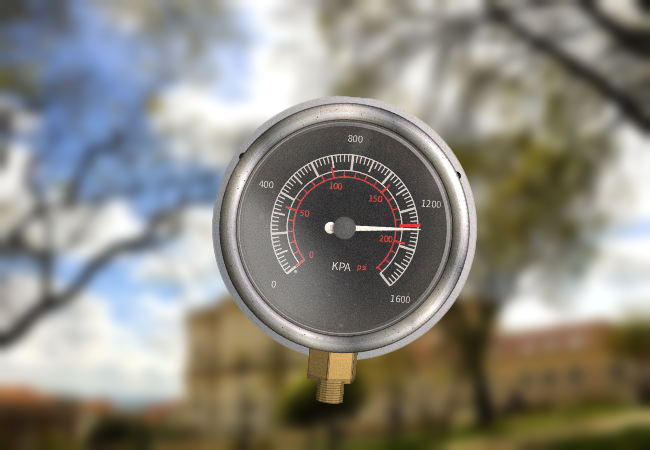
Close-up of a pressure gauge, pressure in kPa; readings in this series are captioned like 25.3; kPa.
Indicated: 1300; kPa
